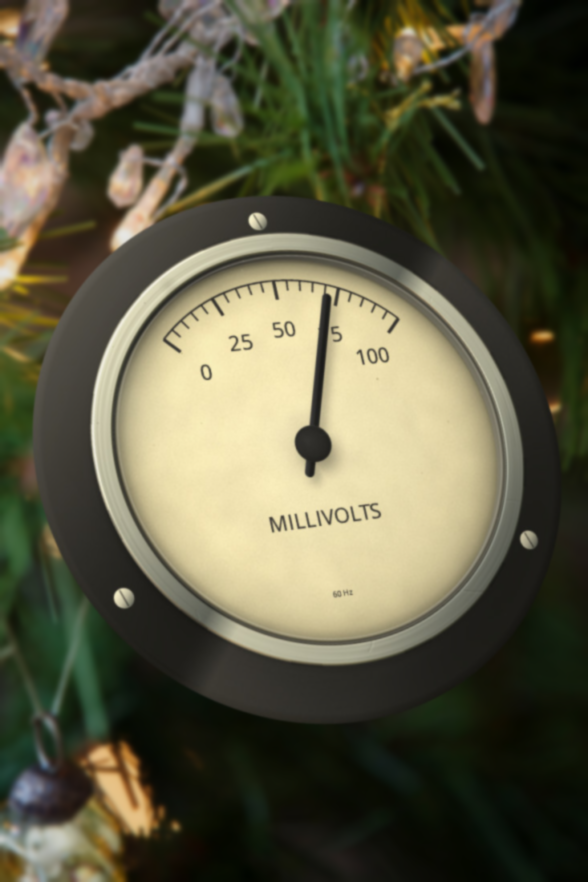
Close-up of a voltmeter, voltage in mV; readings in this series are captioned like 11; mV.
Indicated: 70; mV
